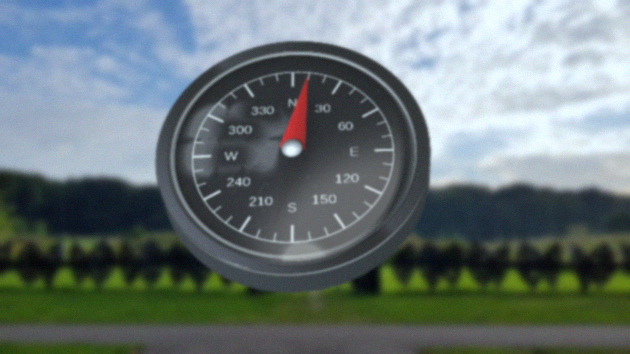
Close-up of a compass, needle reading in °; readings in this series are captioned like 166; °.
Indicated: 10; °
